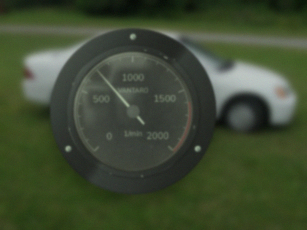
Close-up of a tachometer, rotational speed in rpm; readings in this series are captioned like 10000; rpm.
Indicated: 700; rpm
